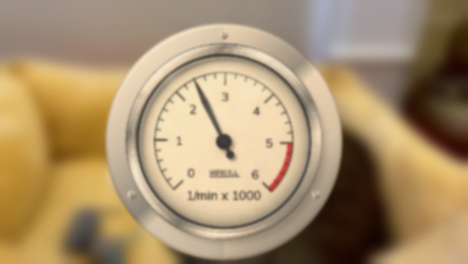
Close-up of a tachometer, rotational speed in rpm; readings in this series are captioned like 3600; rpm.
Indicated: 2400; rpm
